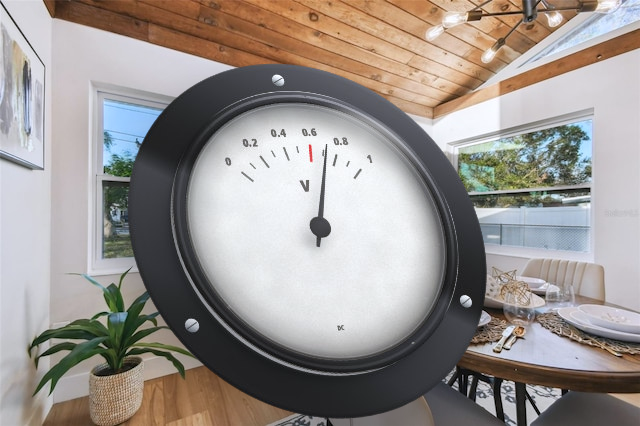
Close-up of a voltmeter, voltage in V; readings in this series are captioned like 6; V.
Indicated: 0.7; V
